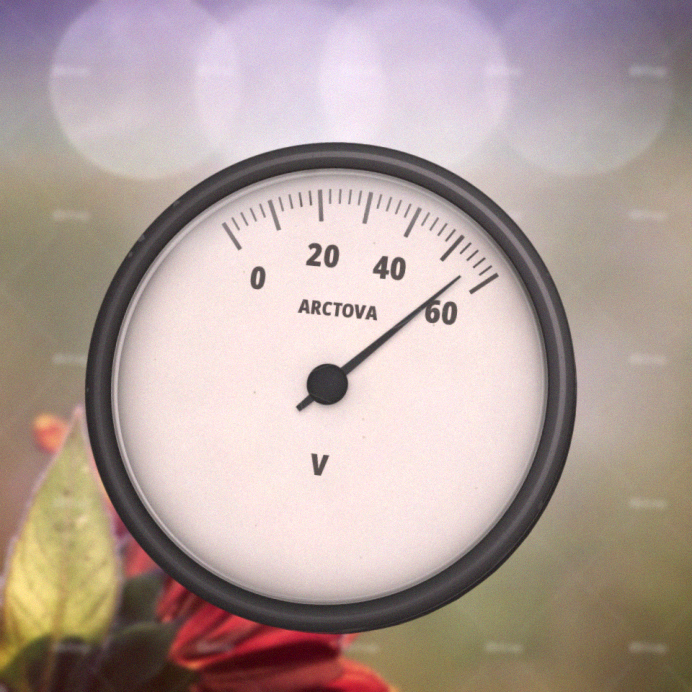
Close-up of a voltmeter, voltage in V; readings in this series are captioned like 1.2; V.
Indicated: 56; V
